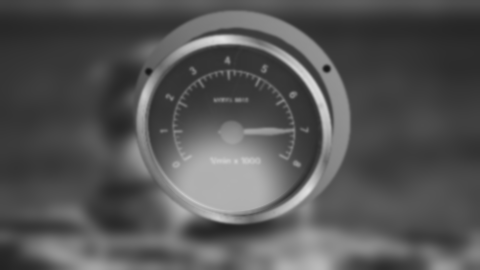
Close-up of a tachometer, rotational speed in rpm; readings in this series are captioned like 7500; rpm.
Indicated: 7000; rpm
